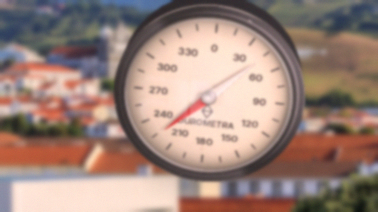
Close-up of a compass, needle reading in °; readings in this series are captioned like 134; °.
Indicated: 225; °
